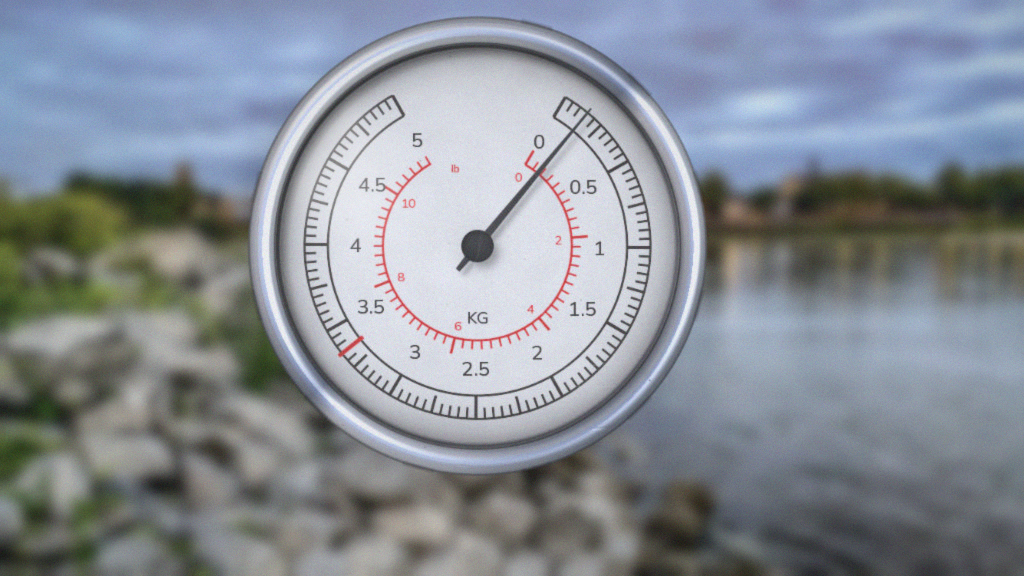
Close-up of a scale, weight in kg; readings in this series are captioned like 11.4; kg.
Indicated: 0.15; kg
